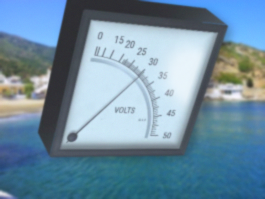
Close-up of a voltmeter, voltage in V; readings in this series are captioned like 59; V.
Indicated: 30; V
